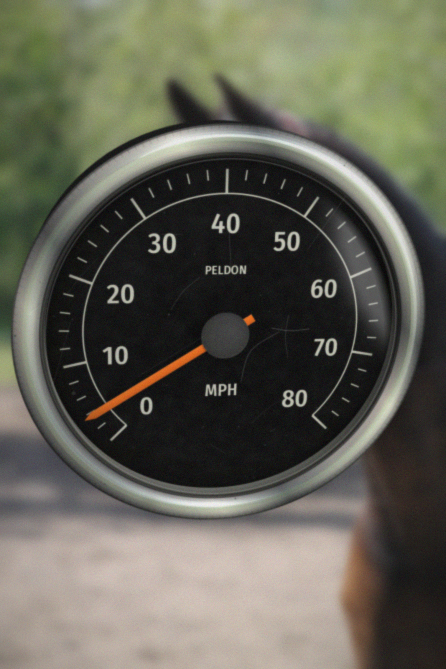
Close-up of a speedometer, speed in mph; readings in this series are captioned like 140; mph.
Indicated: 4; mph
